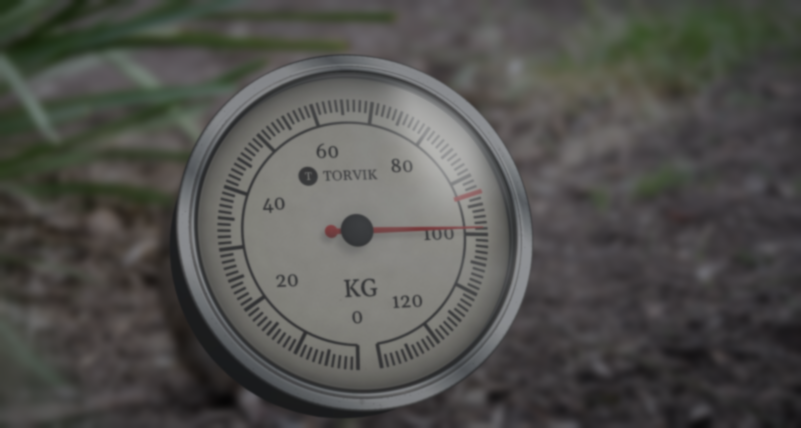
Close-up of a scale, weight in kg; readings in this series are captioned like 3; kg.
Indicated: 99; kg
